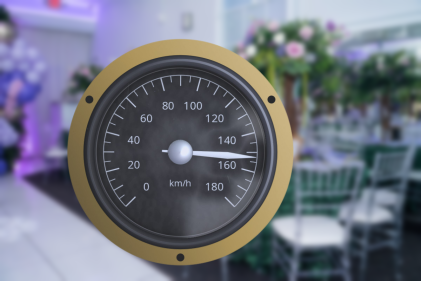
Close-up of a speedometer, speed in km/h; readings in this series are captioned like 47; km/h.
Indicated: 152.5; km/h
